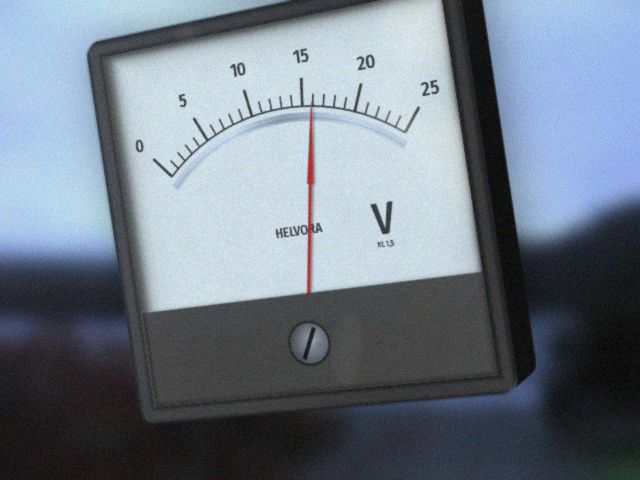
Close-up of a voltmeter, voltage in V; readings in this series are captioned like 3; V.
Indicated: 16; V
